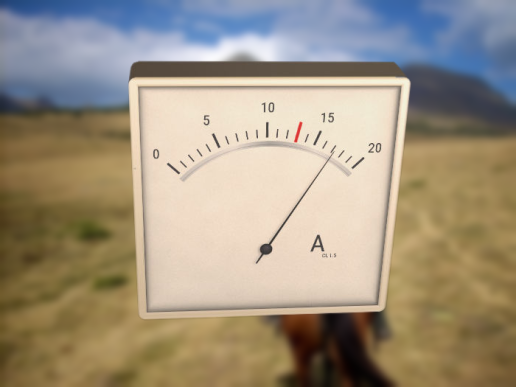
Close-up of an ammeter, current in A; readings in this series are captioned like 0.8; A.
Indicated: 17; A
